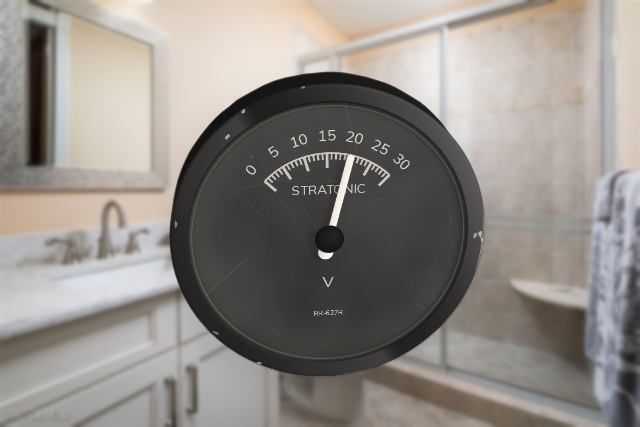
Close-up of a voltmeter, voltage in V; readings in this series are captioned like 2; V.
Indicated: 20; V
